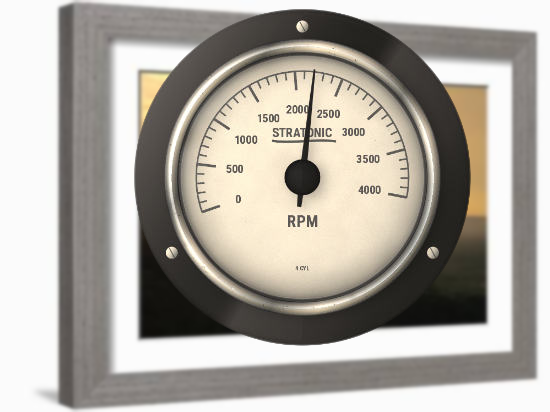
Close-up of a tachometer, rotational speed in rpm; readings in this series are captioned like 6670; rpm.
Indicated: 2200; rpm
